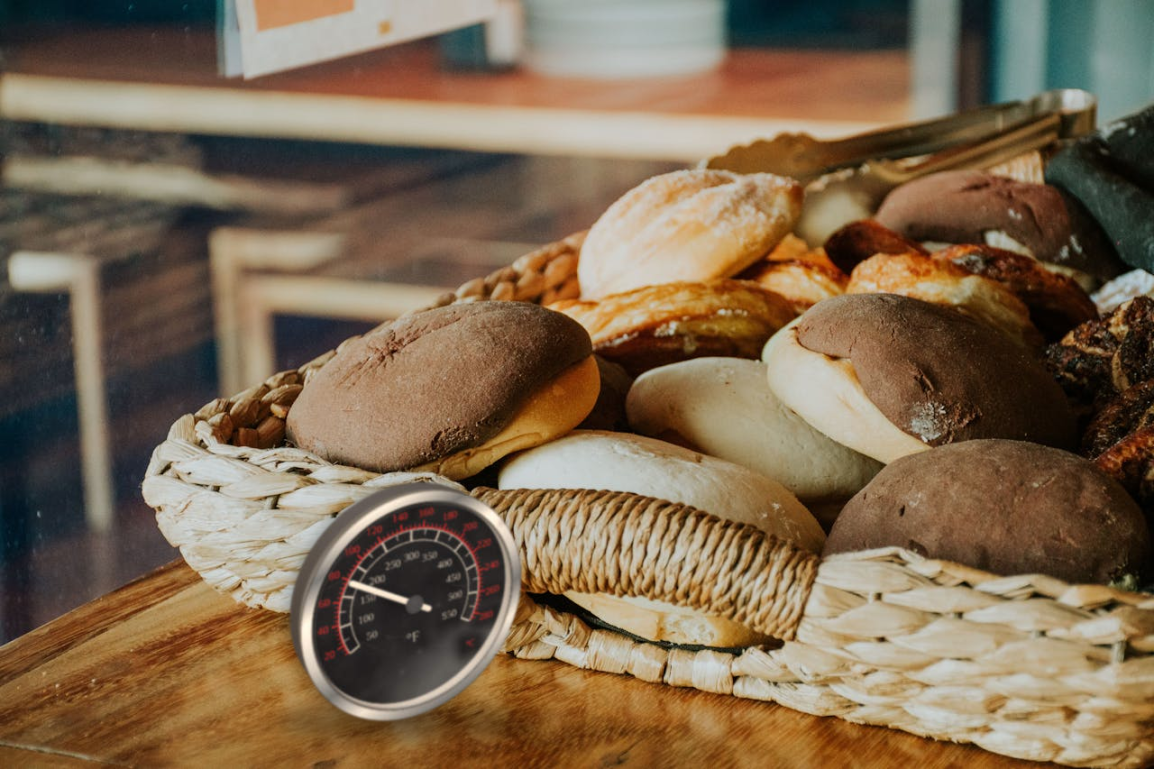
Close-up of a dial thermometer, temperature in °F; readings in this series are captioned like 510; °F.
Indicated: 175; °F
